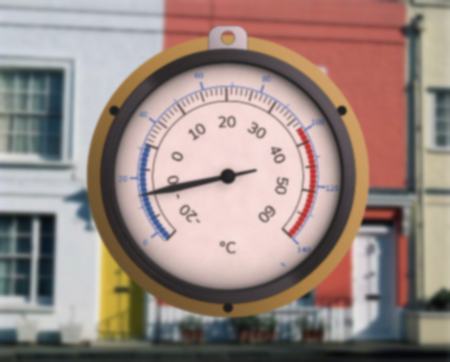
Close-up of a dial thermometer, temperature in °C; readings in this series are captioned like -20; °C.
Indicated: -10; °C
